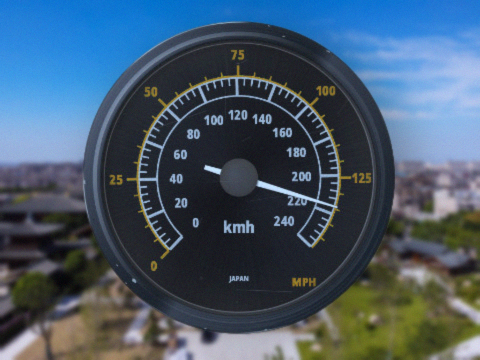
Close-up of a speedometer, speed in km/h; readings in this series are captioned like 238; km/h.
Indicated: 216; km/h
